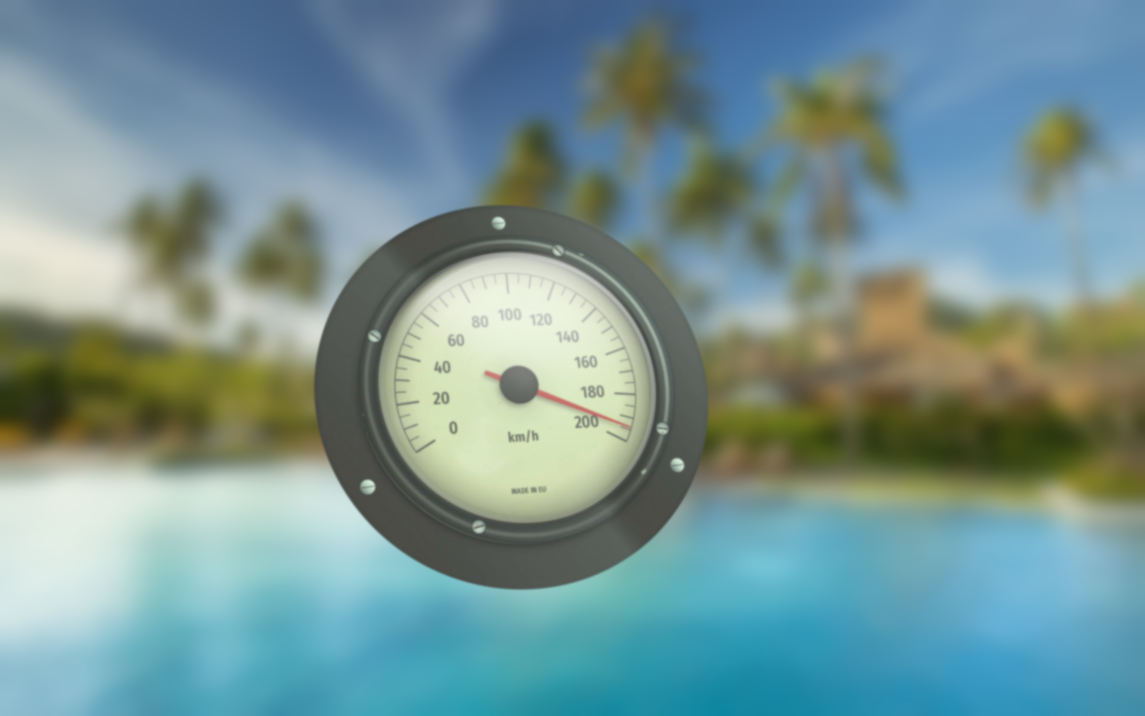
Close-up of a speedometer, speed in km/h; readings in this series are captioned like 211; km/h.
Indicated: 195; km/h
